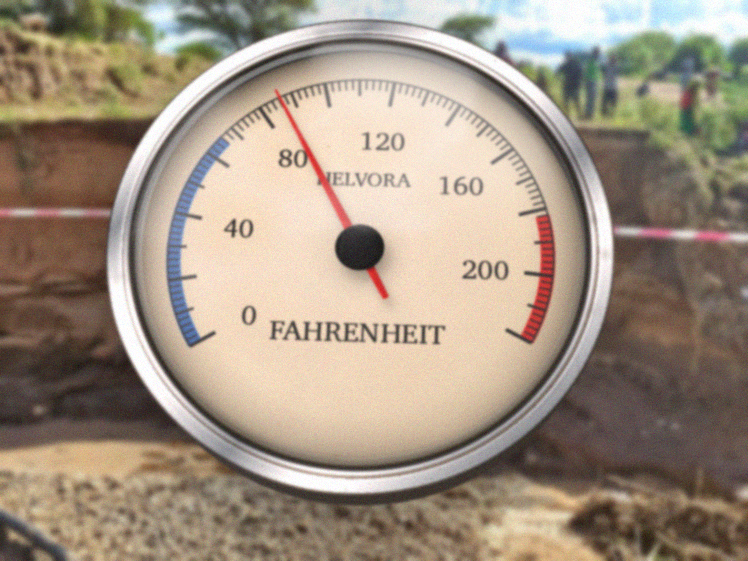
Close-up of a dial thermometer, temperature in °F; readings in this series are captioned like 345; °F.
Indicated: 86; °F
